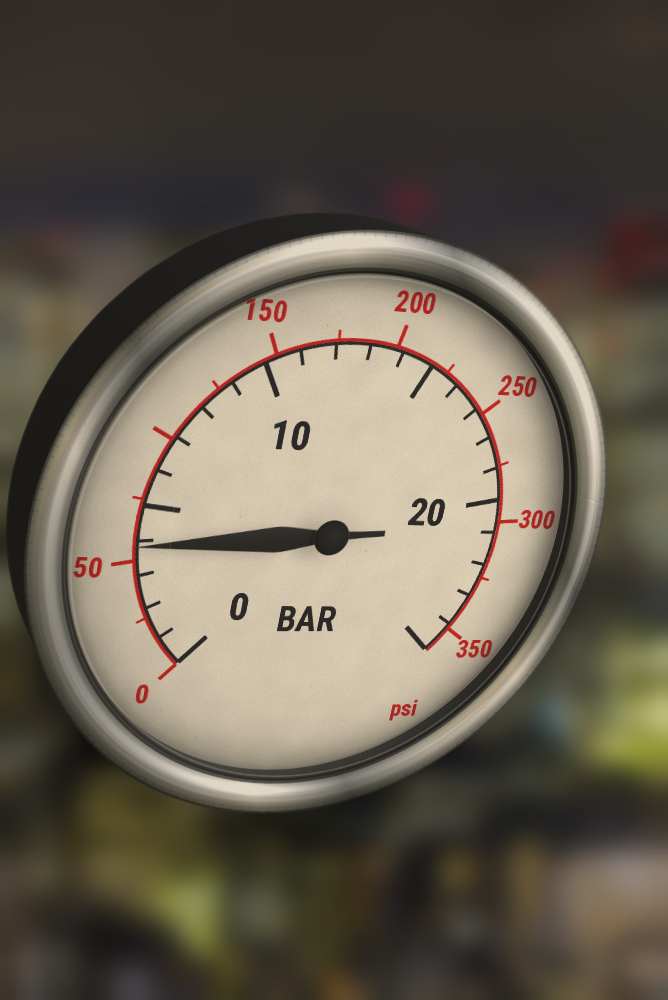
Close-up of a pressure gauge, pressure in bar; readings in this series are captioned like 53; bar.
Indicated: 4; bar
